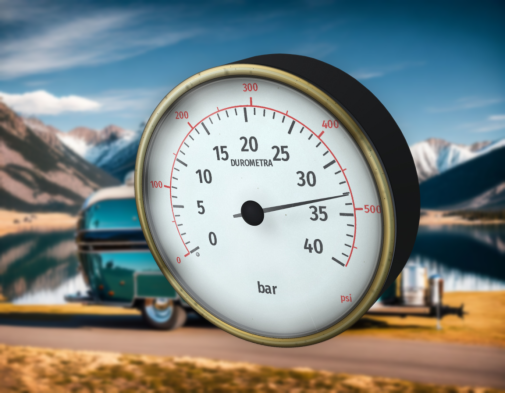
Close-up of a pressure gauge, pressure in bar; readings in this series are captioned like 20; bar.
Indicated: 33; bar
